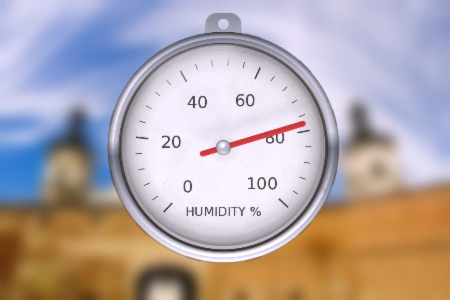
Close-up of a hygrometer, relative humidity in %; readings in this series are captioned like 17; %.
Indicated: 78; %
